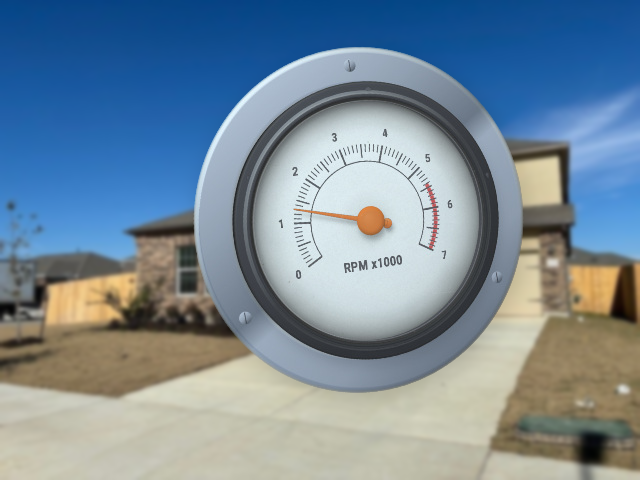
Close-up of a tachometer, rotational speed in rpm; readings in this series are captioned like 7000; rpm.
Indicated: 1300; rpm
